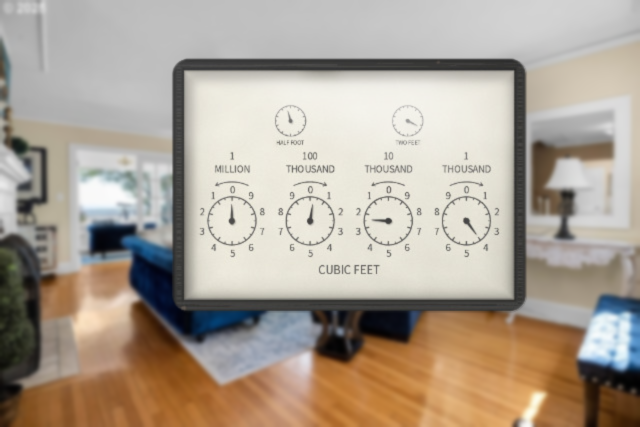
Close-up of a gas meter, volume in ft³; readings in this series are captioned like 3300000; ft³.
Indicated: 2400; ft³
